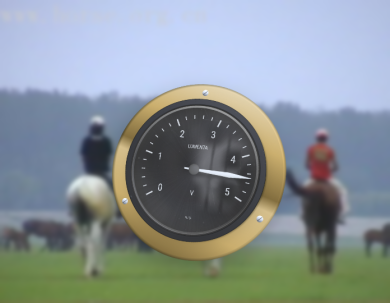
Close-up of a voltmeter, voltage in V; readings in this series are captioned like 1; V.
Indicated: 4.5; V
